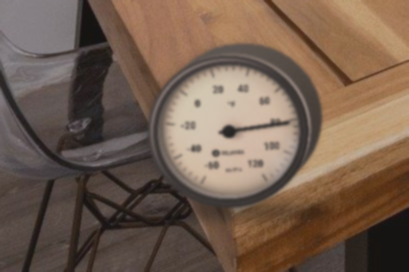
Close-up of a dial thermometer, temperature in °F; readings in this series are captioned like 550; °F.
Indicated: 80; °F
